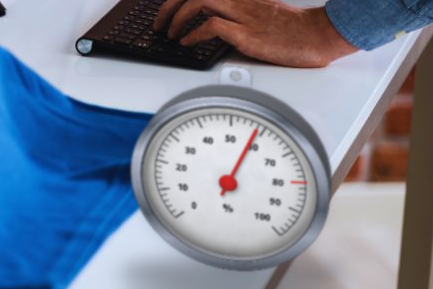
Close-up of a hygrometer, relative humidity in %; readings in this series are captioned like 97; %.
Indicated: 58; %
